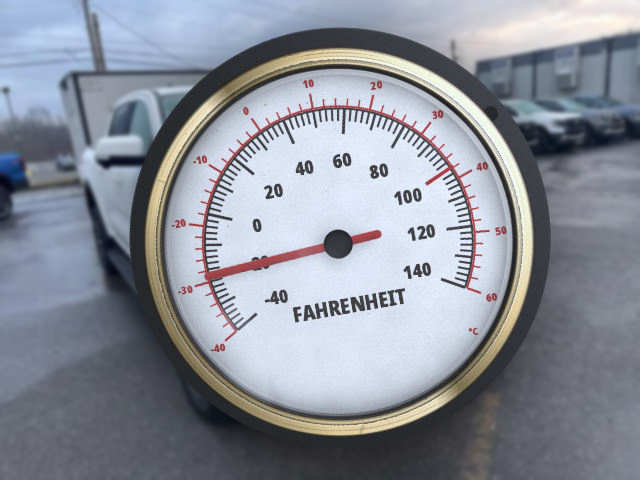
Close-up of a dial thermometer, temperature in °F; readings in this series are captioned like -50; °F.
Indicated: -20; °F
